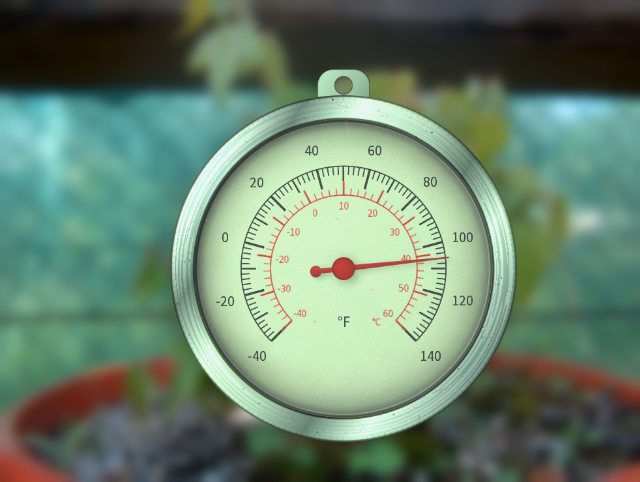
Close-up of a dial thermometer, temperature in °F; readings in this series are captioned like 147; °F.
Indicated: 106; °F
